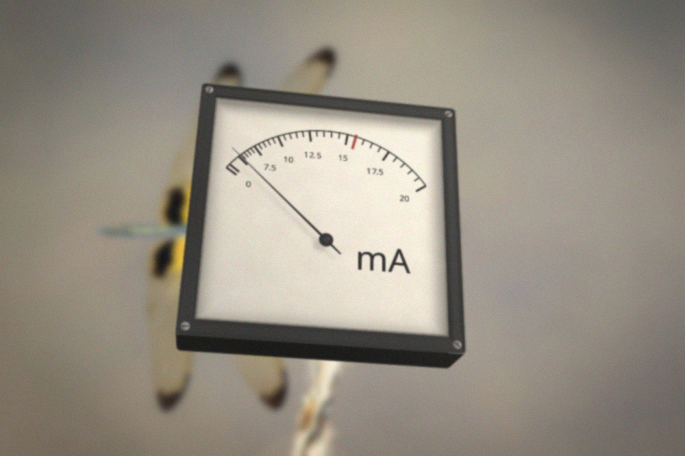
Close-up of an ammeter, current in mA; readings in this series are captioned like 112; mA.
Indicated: 5; mA
